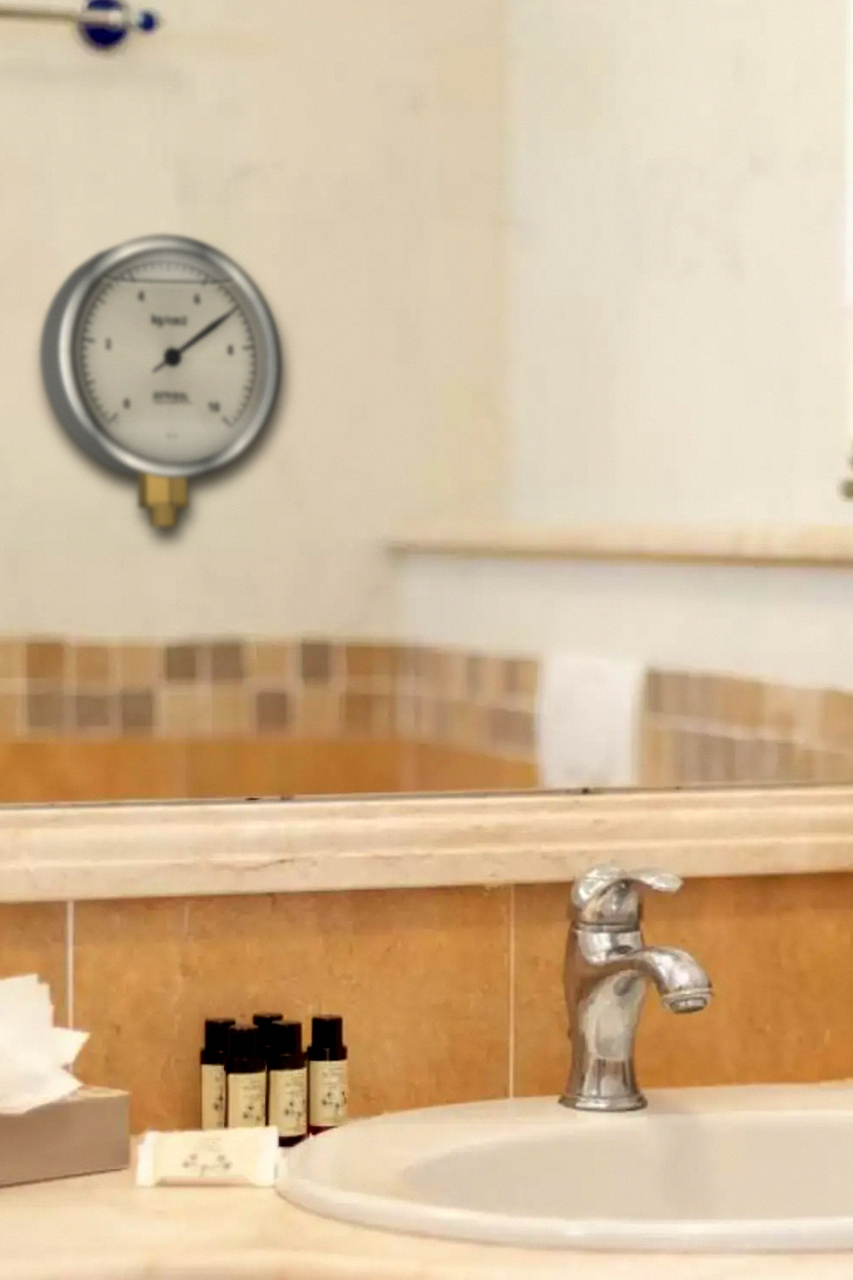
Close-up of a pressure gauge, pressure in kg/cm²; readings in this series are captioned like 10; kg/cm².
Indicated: 7; kg/cm²
